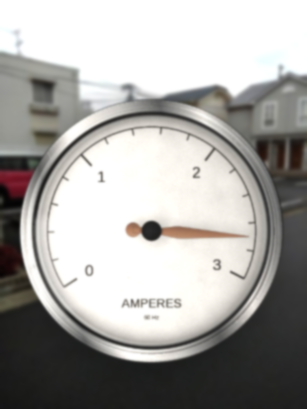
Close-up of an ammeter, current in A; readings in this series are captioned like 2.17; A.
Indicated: 2.7; A
